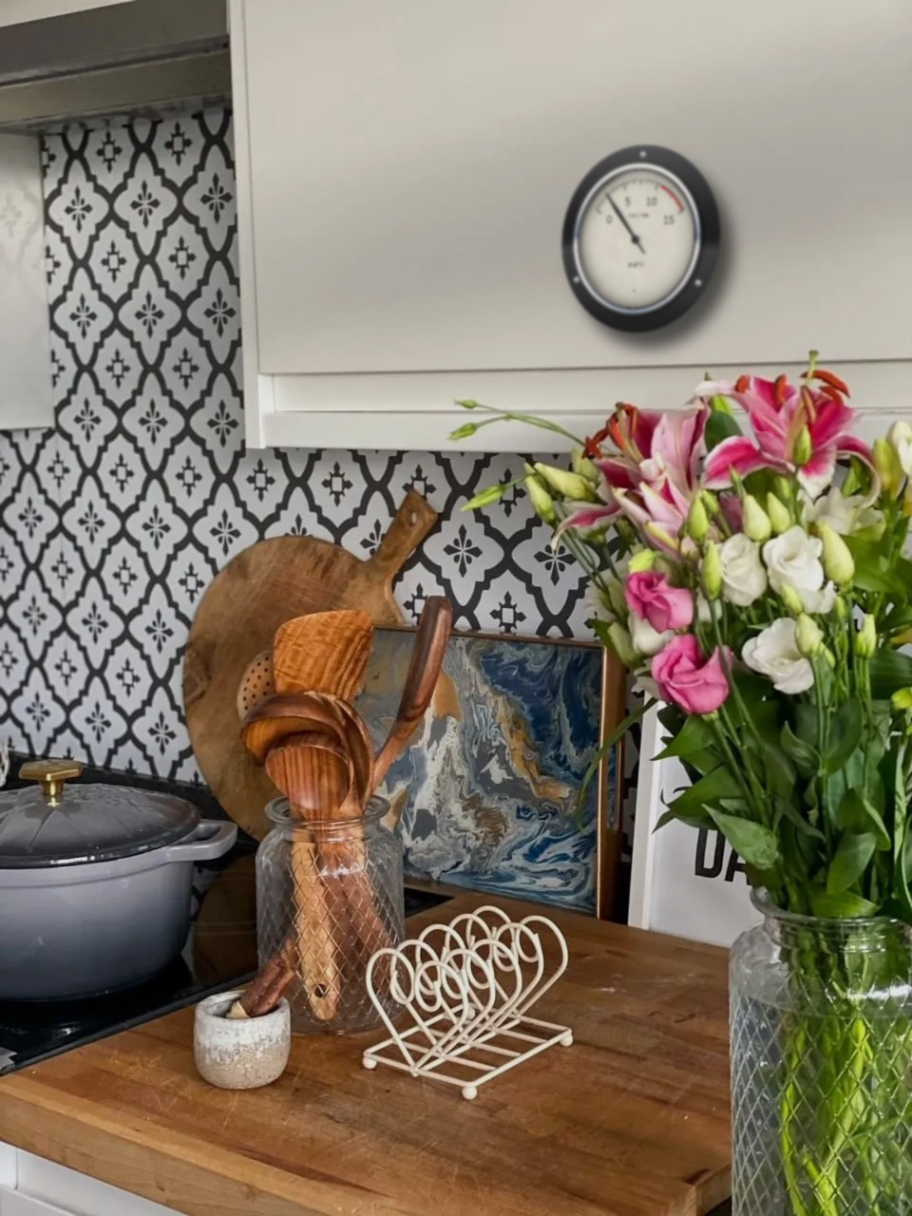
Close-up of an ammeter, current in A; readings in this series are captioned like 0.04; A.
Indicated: 2.5; A
